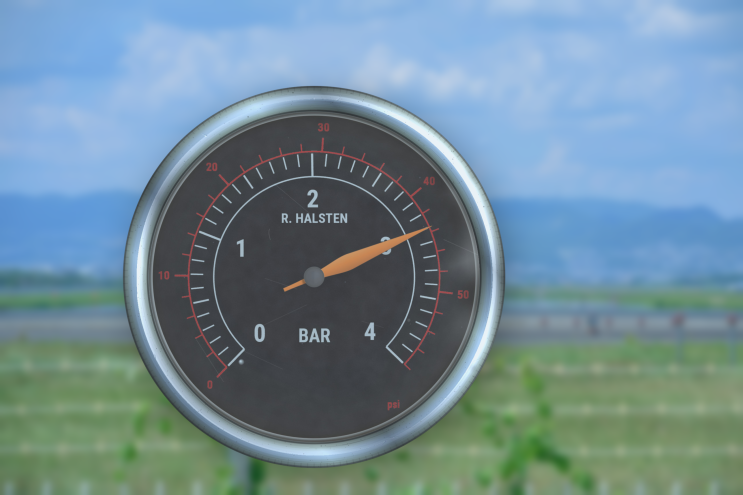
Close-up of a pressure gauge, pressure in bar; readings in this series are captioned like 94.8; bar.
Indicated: 3; bar
